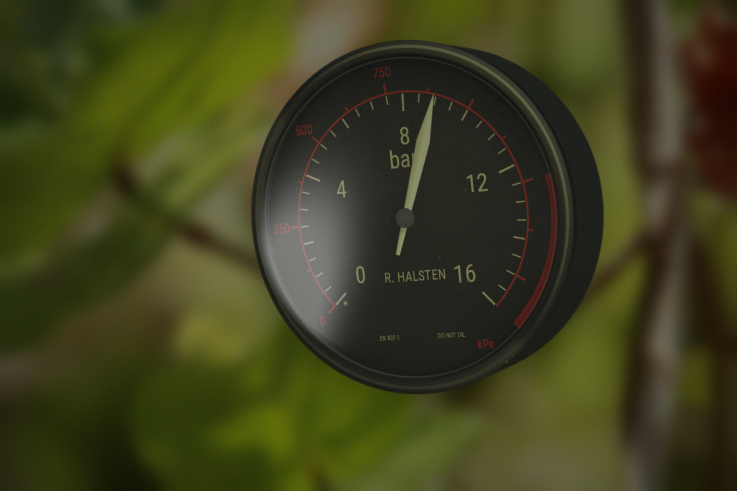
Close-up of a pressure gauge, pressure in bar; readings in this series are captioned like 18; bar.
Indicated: 9; bar
